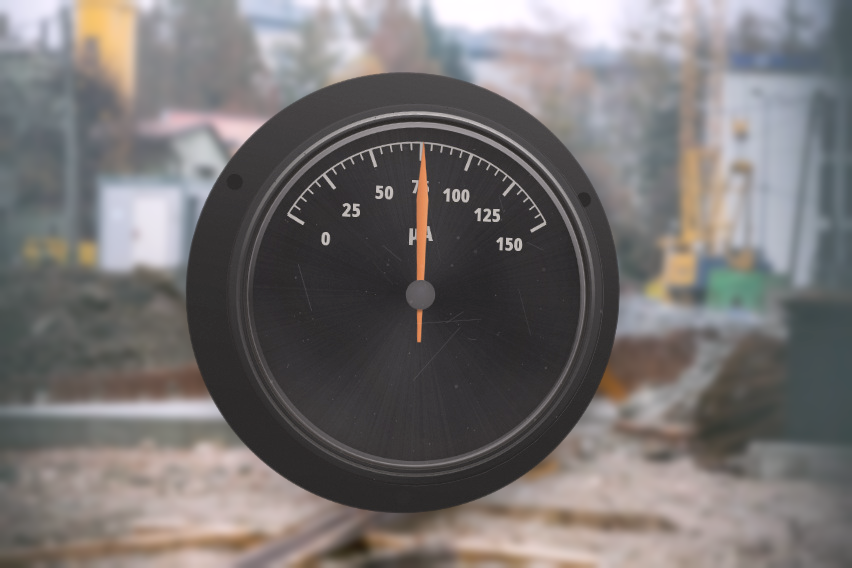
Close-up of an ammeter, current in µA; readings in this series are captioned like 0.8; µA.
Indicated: 75; µA
